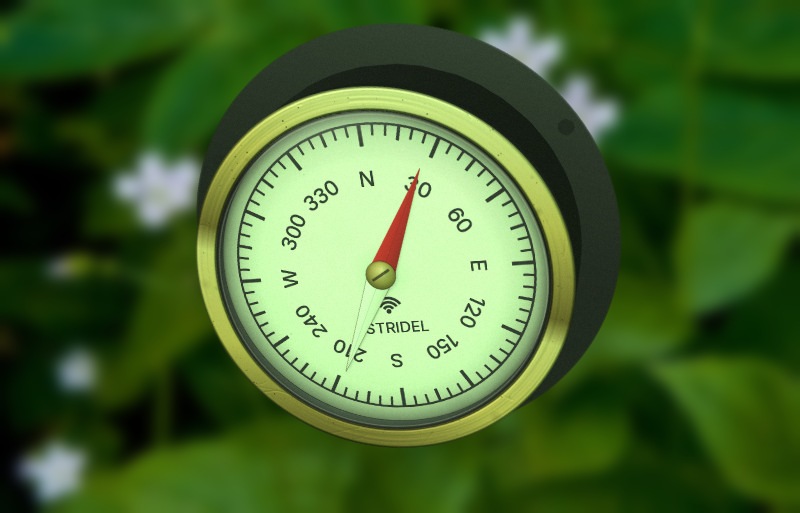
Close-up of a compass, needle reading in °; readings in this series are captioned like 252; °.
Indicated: 27.5; °
